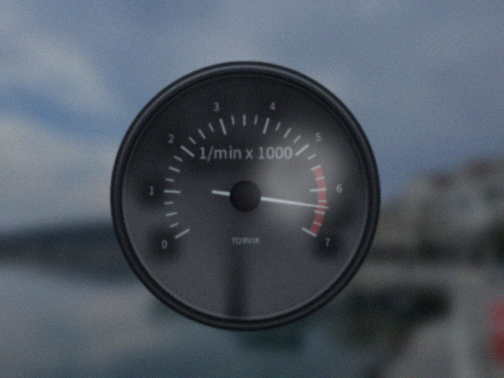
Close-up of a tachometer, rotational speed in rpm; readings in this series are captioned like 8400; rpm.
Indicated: 6375; rpm
